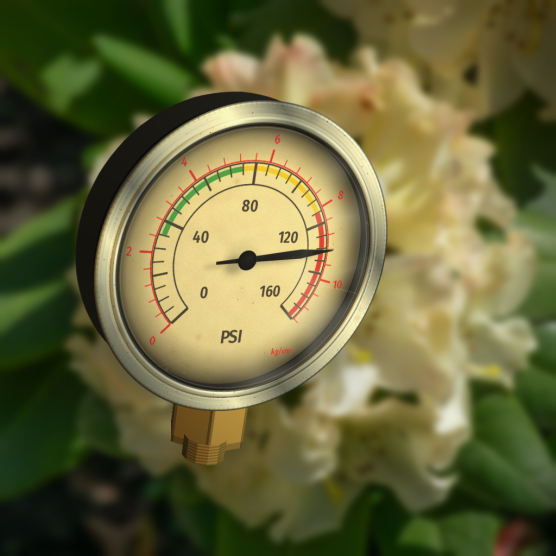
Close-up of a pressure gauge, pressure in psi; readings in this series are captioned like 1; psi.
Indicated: 130; psi
